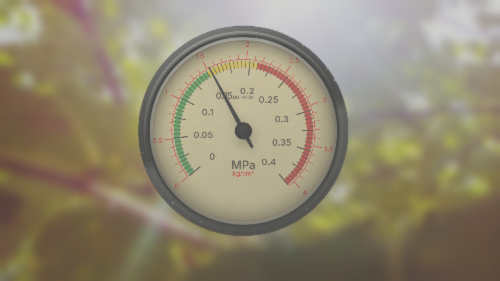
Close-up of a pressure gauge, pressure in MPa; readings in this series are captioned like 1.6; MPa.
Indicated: 0.15; MPa
